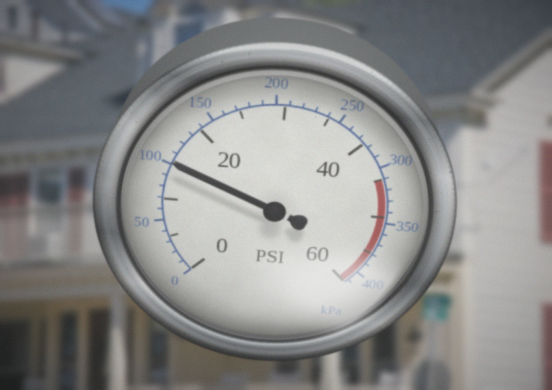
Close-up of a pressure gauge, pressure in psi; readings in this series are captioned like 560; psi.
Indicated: 15; psi
